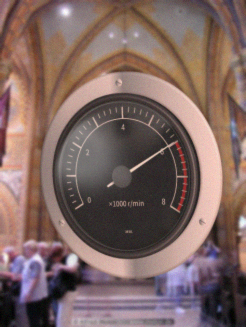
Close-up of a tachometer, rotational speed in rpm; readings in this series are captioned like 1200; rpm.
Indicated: 6000; rpm
